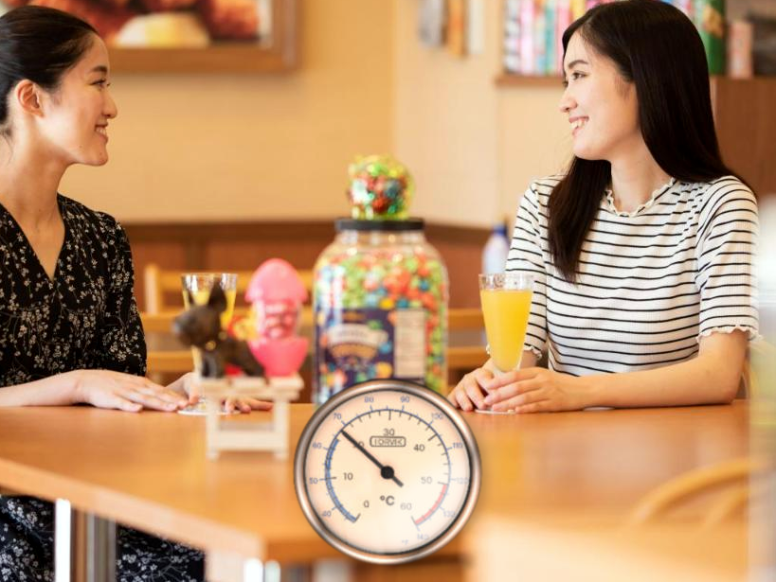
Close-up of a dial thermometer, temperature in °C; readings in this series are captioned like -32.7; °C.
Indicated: 20; °C
